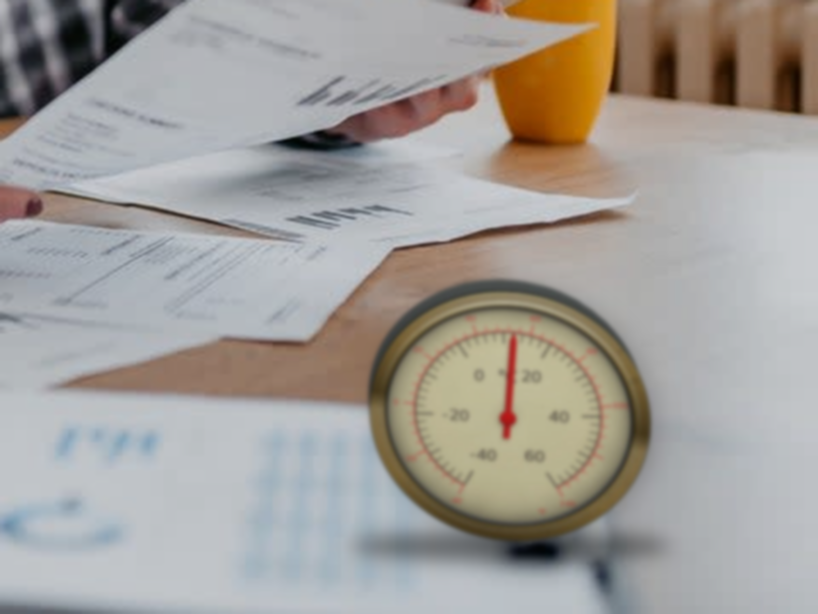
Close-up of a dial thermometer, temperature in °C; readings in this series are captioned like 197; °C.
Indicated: 12; °C
